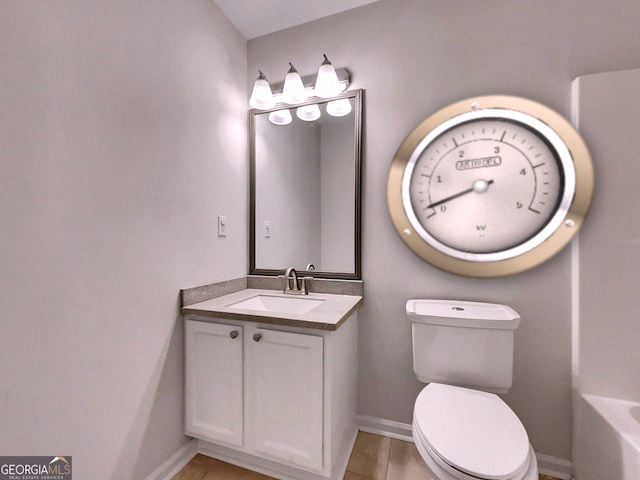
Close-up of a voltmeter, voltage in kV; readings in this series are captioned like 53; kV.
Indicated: 0.2; kV
